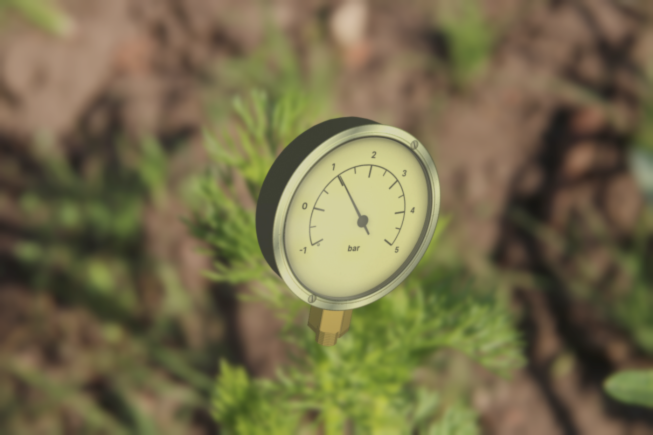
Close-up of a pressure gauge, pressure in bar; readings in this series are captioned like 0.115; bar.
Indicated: 1; bar
